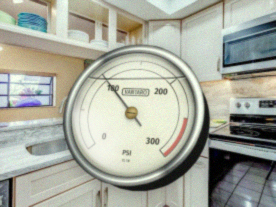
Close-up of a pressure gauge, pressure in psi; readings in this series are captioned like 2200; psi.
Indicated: 100; psi
